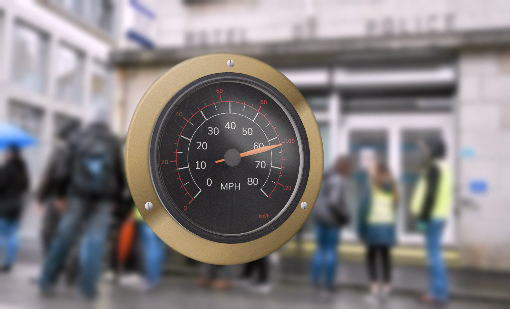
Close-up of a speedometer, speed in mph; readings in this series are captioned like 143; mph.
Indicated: 62.5; mph
